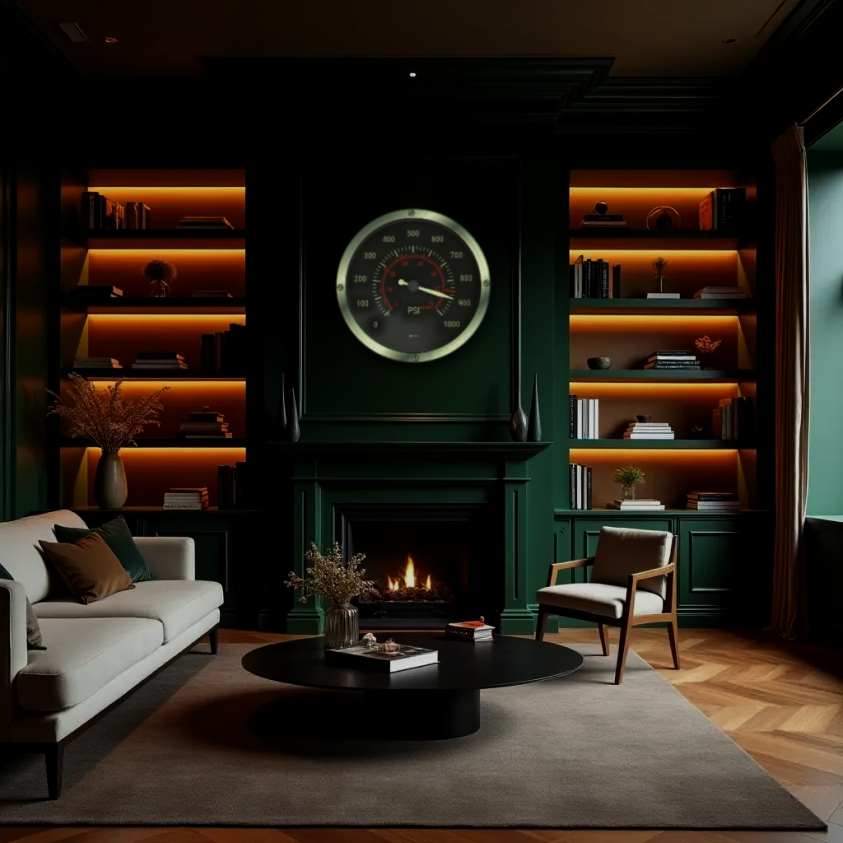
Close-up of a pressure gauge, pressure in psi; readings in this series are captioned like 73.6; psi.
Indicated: 900; psi
